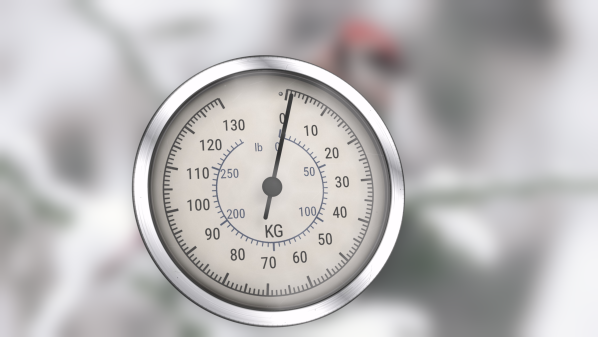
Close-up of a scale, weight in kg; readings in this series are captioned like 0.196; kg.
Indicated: 1; kg
